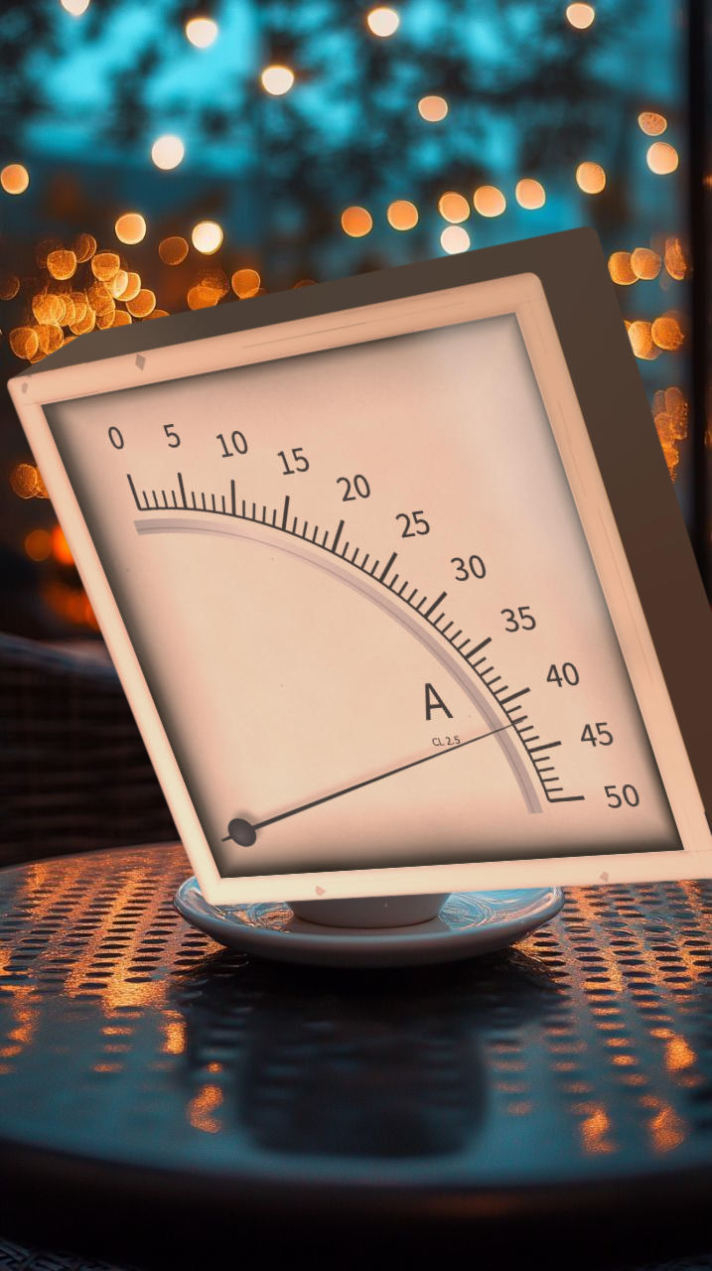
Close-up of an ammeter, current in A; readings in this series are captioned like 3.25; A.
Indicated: 42; A
